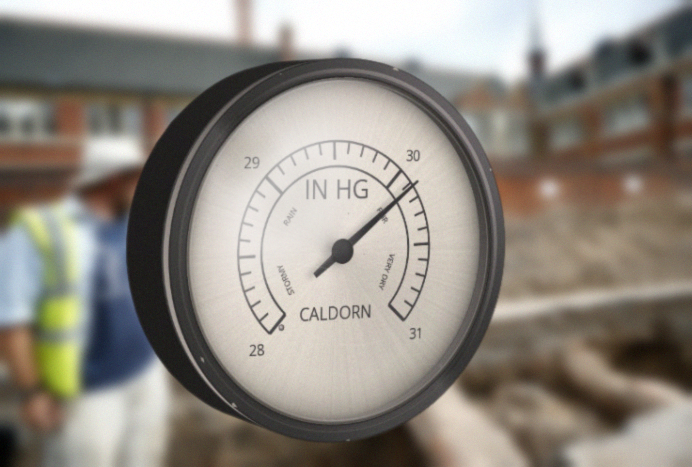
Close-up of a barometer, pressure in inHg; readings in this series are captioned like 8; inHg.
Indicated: 30.1; inHg
